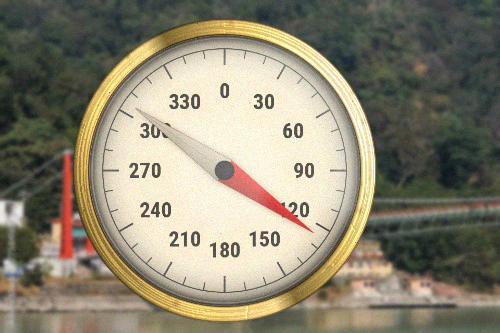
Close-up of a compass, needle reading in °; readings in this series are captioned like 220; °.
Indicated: 125; °
